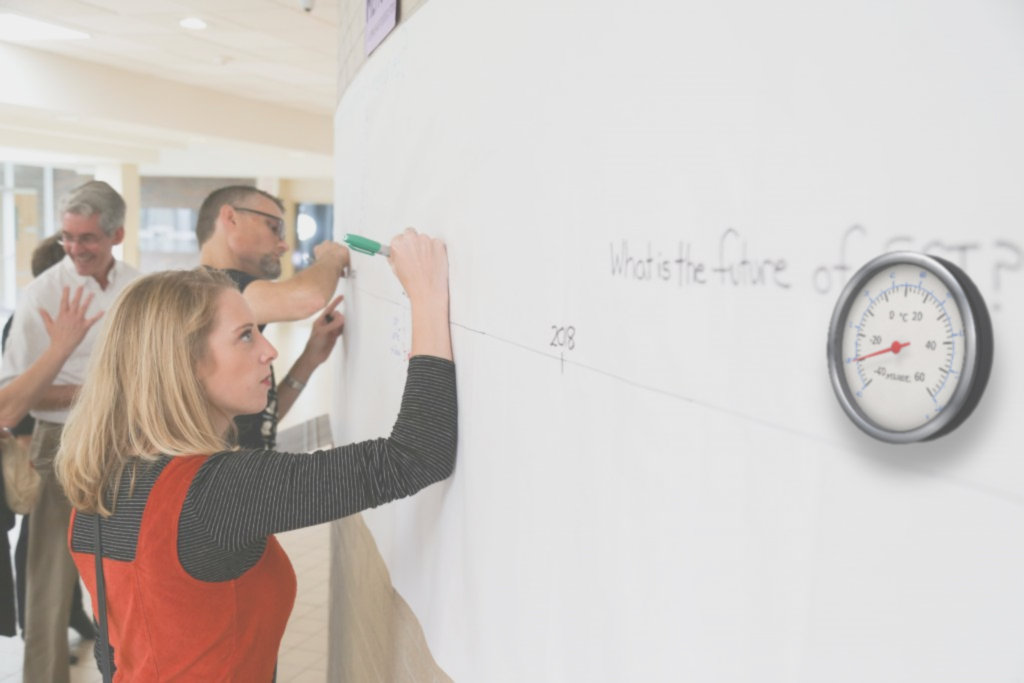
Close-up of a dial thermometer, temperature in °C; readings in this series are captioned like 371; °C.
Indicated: -30; °C
